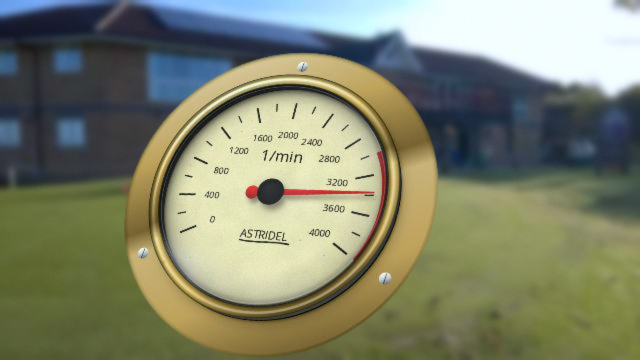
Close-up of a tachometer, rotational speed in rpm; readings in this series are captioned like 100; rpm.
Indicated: 3400; rpm
